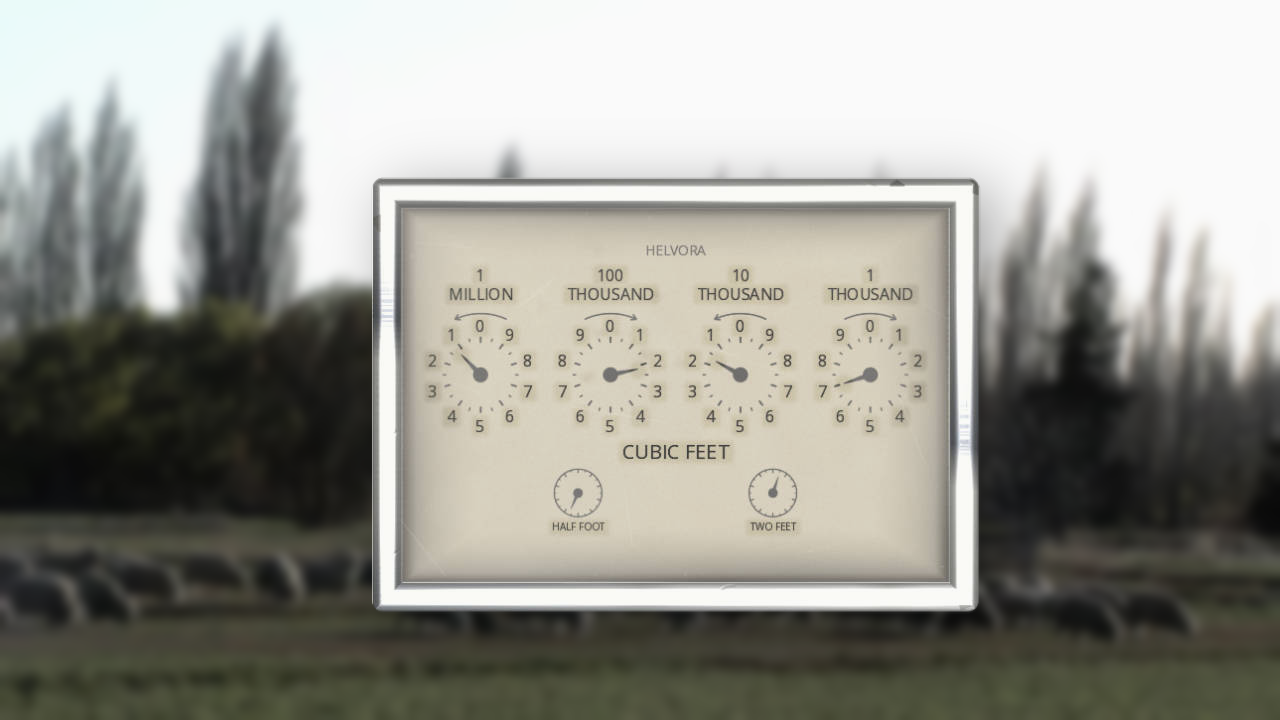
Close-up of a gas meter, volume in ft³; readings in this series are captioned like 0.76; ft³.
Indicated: 121700; ft³
